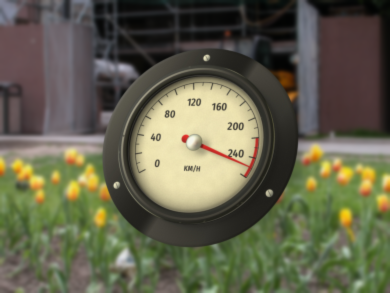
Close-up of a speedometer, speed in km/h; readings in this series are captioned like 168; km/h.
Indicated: 250; km/h
